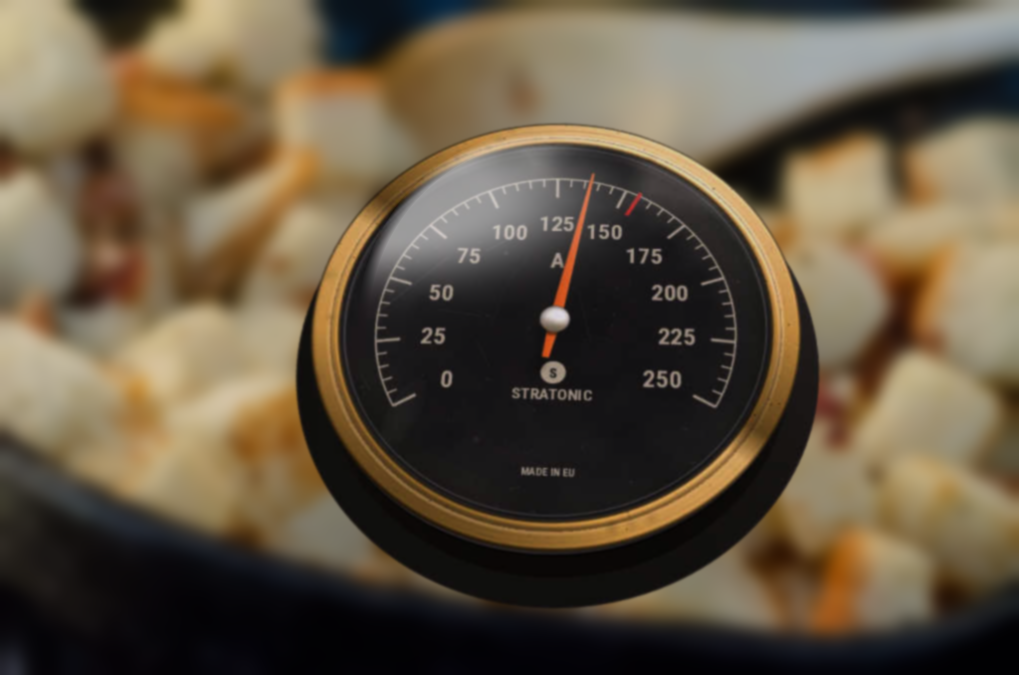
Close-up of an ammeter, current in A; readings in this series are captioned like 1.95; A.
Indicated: 137.5; A
